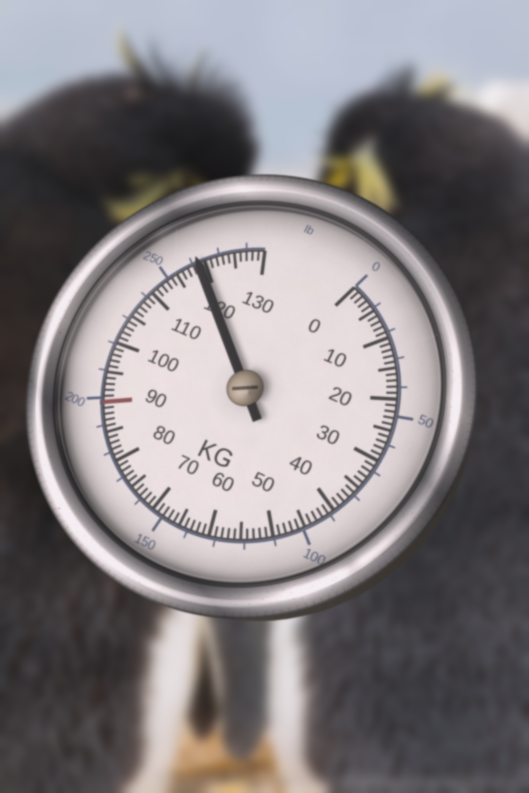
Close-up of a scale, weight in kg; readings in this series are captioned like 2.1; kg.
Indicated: 119; kg
